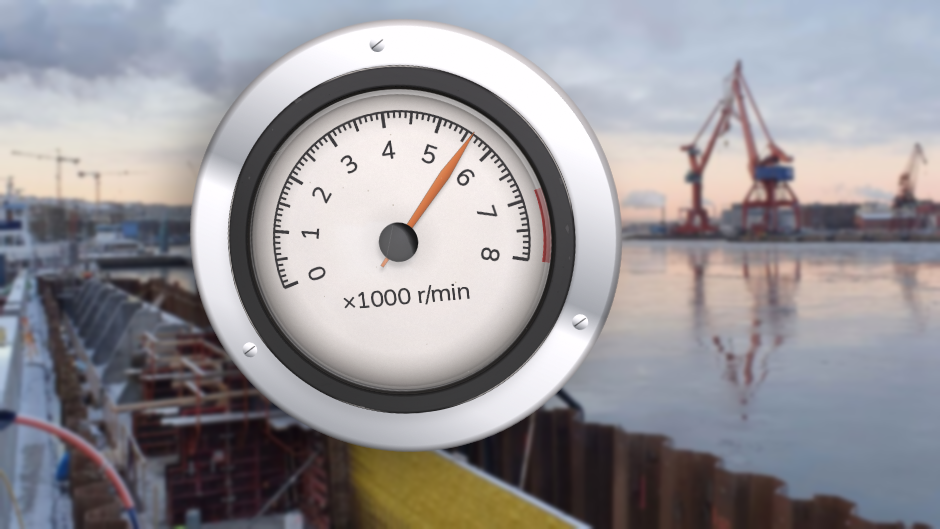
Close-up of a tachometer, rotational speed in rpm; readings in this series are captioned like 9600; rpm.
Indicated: 5600; rpm
